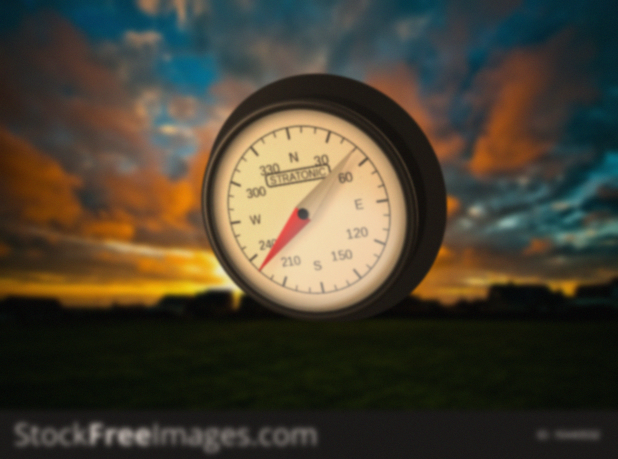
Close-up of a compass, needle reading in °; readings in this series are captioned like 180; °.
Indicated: 230; °
